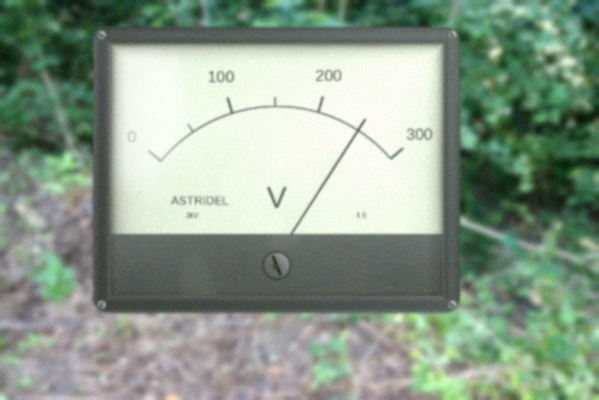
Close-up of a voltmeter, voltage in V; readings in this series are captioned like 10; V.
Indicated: 250; V
